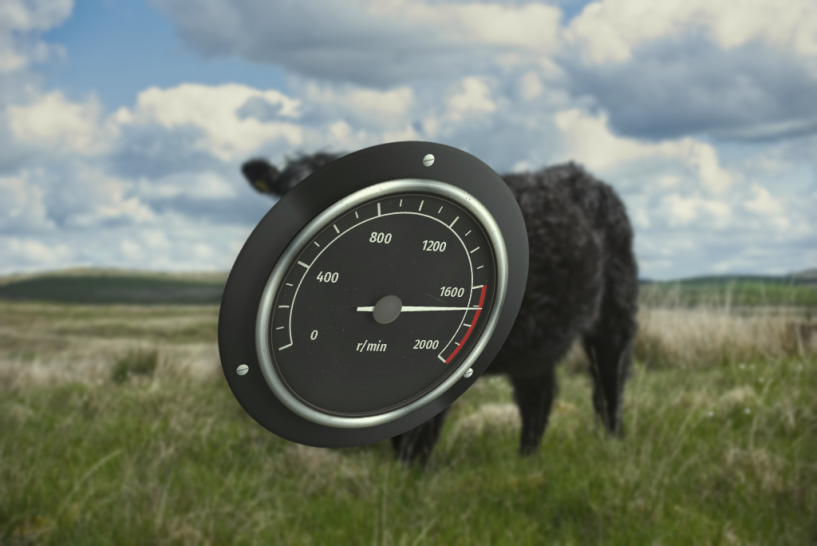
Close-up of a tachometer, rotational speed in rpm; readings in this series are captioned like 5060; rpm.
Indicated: 1700; rpm
